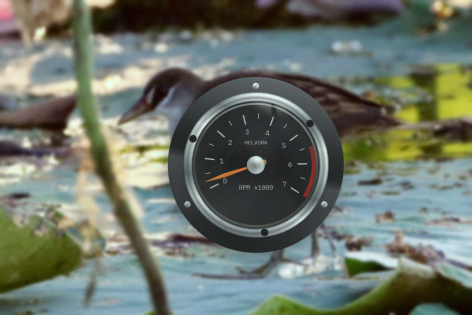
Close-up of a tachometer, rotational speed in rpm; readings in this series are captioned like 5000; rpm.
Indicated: 250; rpm
